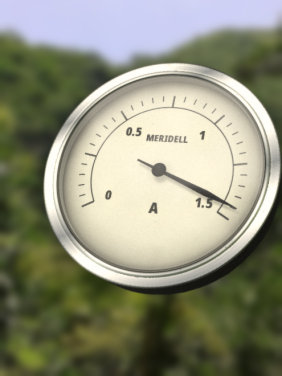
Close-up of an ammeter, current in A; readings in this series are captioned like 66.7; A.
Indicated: 1.45; A
